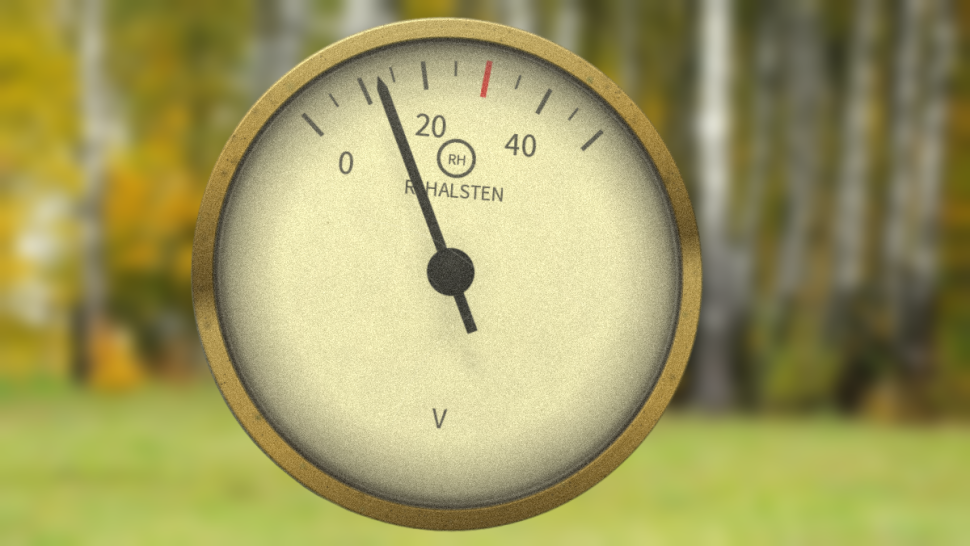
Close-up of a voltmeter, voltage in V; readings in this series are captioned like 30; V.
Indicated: 12.5; V
